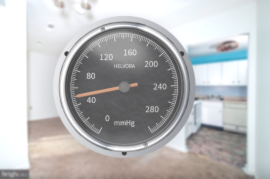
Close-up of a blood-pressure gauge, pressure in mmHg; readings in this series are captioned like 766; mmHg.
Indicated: 50; mmHg
